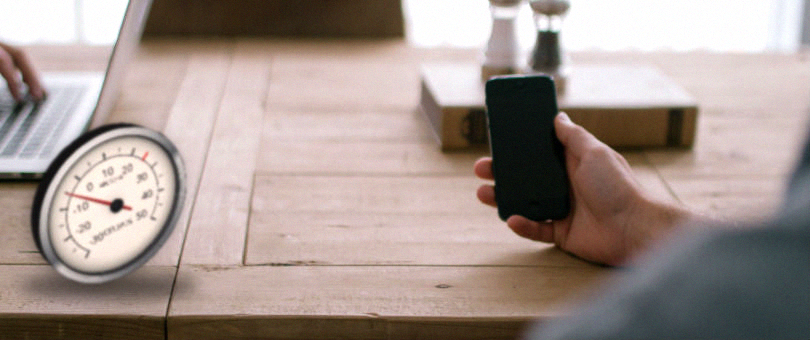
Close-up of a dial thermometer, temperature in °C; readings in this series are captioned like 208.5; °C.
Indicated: -5; °C
